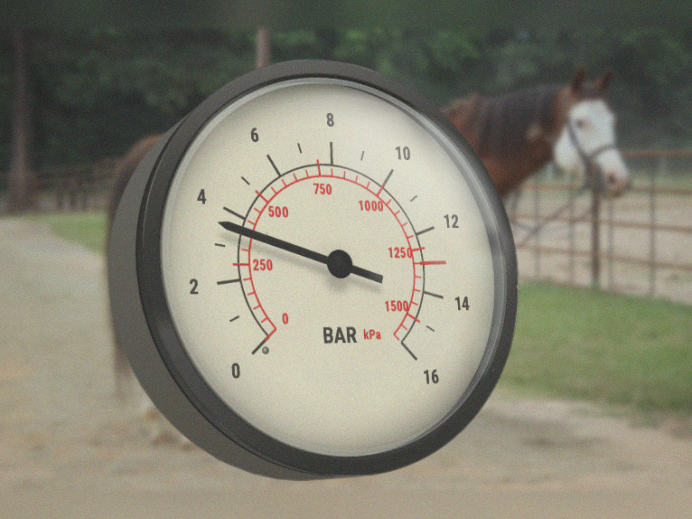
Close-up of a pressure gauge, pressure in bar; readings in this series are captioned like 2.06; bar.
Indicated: 3.5; bar
